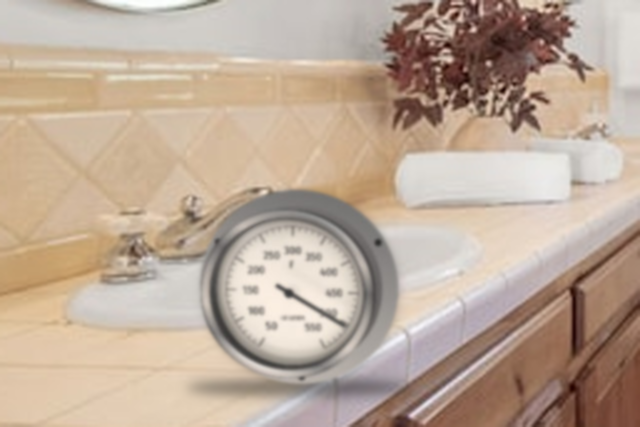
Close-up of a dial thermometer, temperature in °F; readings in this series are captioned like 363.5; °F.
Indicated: 500; °F
